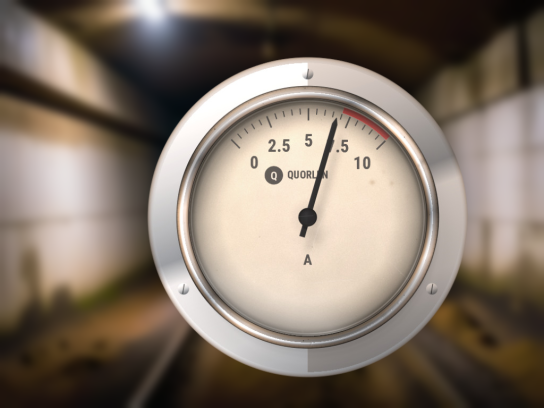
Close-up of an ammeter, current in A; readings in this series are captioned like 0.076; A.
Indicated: 6.75; A
